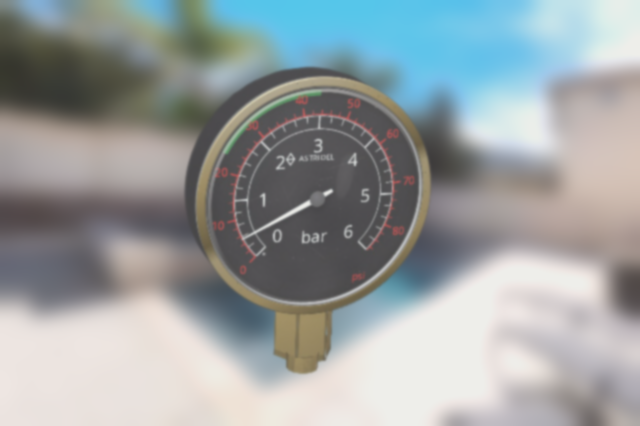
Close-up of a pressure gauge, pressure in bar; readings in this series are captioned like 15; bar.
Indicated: 0.4; bar
